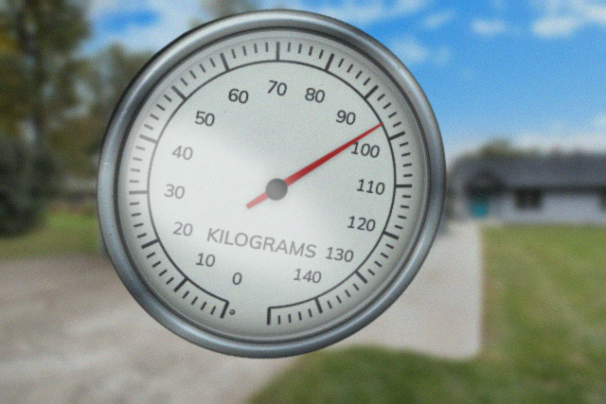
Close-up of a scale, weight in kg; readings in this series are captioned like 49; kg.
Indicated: 96; kg
